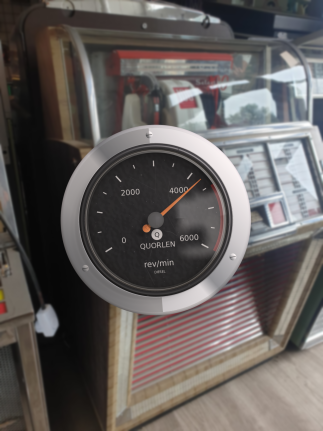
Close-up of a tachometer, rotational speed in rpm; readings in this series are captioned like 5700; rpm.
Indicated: 4250; rpm
